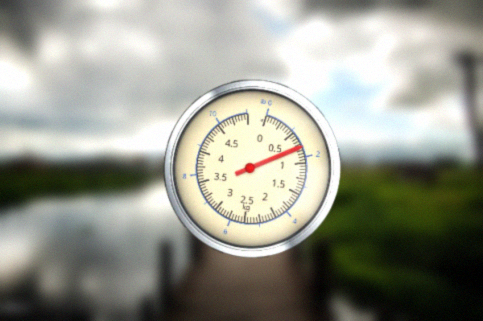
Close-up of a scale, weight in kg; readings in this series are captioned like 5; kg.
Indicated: 0.75; kg
